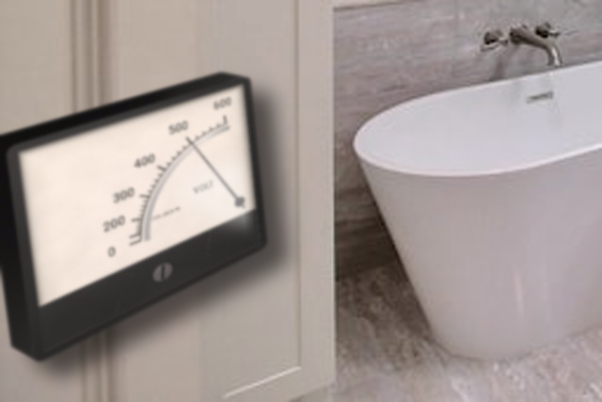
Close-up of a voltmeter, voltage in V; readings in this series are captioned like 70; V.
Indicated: 500; V
